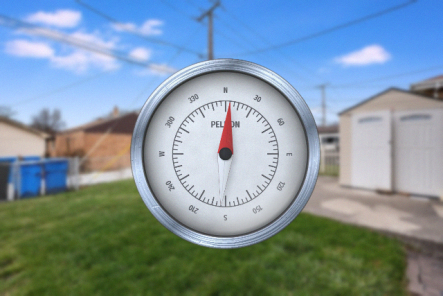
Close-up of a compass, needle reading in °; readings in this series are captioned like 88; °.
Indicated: 5; °
